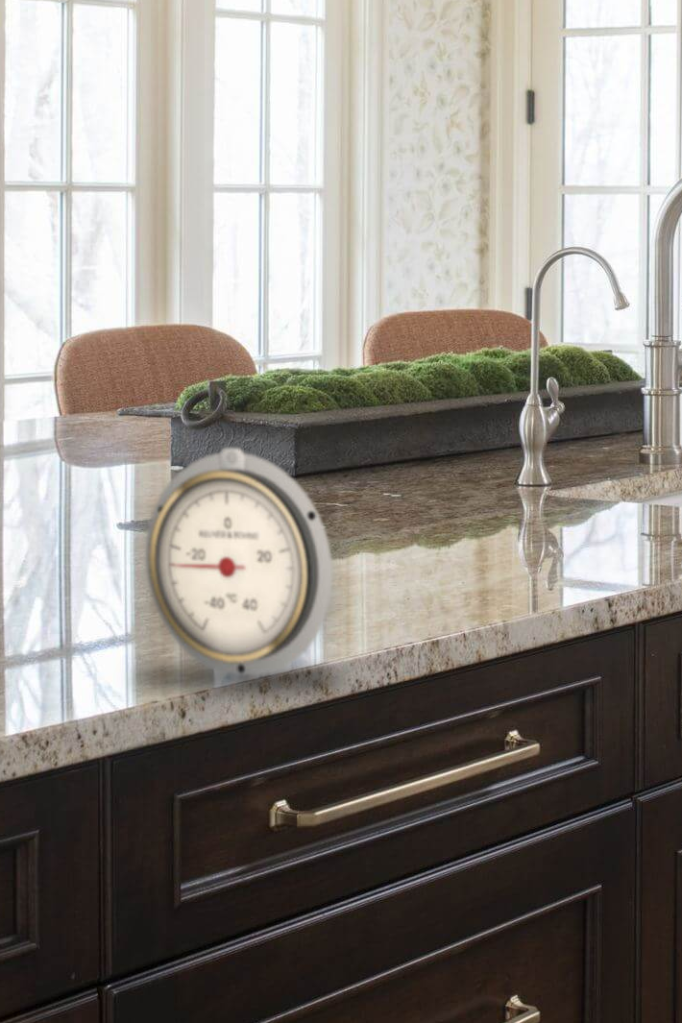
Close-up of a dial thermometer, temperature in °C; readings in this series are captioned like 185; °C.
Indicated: -24; °C
